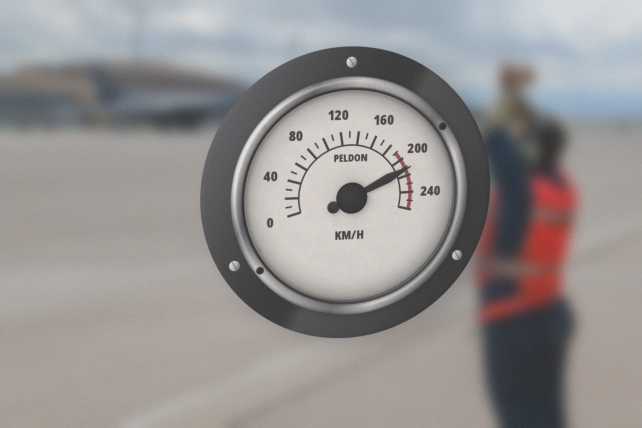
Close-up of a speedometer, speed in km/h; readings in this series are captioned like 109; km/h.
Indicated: 210; km/h
